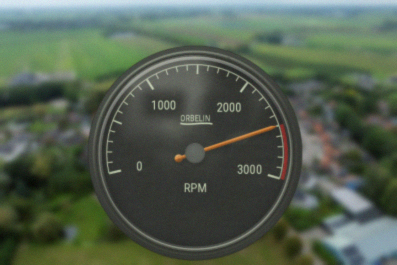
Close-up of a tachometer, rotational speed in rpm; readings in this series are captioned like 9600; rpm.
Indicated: 2500; rpm
